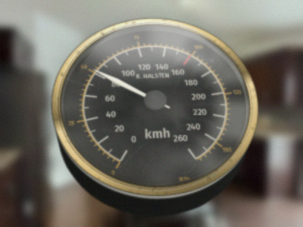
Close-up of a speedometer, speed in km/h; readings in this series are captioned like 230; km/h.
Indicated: 80; km/h
